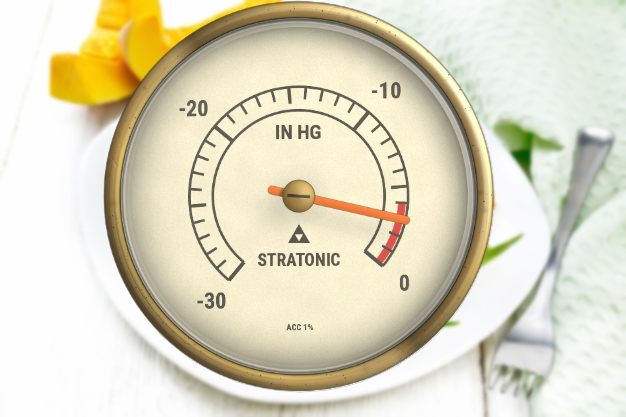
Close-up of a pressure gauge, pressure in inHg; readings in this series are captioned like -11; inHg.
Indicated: -3; inHg
